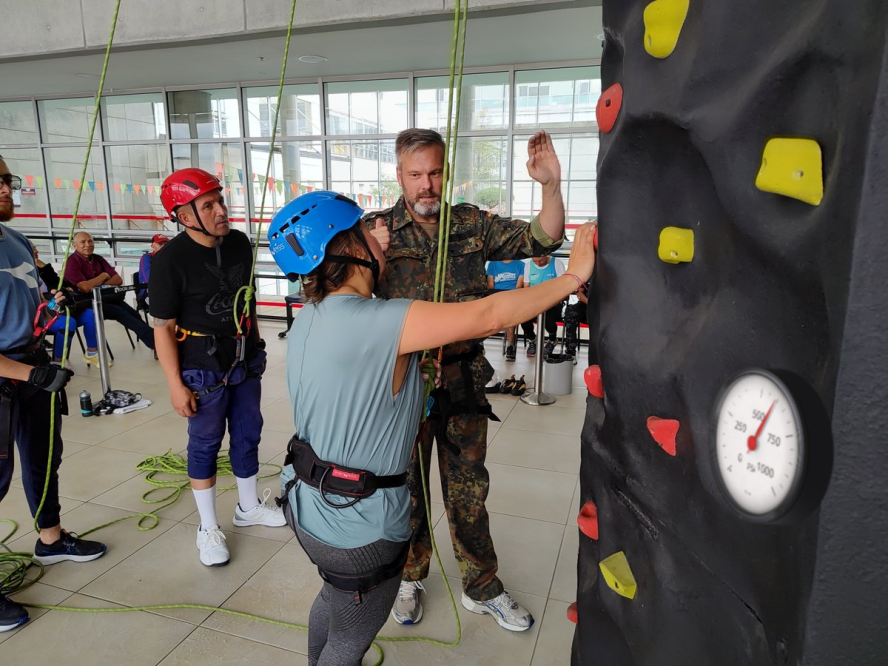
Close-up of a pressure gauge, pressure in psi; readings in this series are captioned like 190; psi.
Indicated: 600; psi
